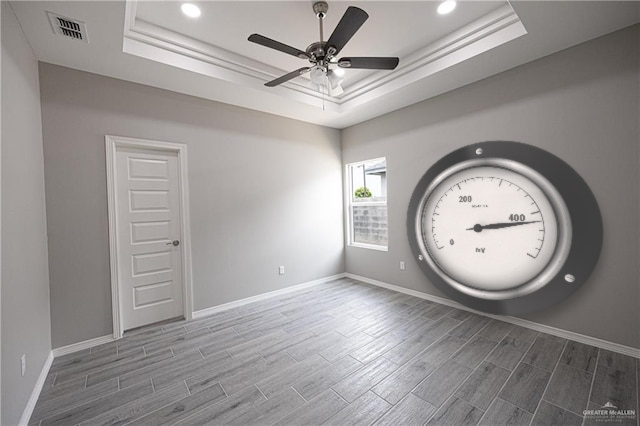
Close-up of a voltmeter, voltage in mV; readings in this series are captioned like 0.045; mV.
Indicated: 420; mV
